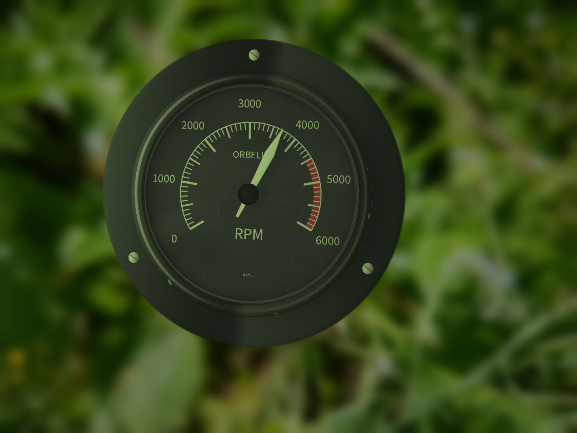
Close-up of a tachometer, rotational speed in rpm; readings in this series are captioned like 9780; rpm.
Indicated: 3700; rpm
